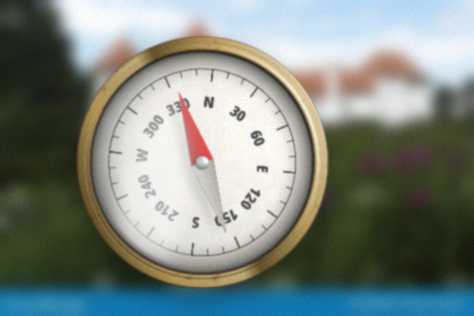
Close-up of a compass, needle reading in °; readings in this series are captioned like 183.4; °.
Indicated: 335; °
